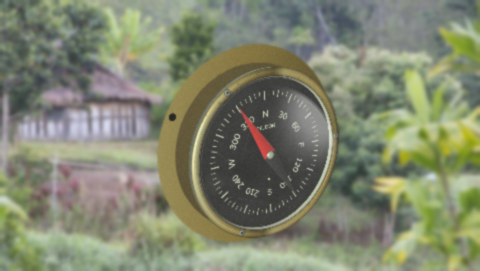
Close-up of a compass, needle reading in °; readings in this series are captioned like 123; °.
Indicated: 330; °
